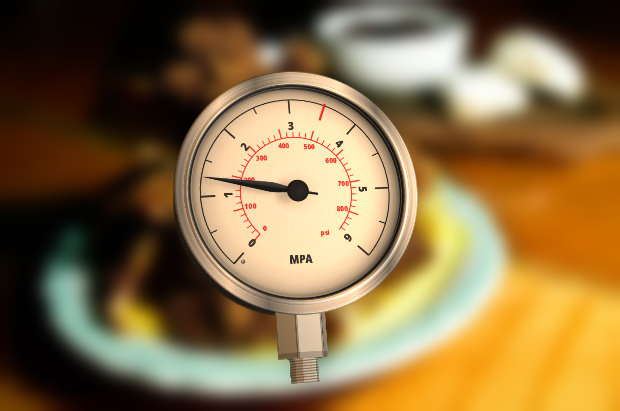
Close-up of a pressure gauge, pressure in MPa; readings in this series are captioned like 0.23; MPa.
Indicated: 1.25; MPa
